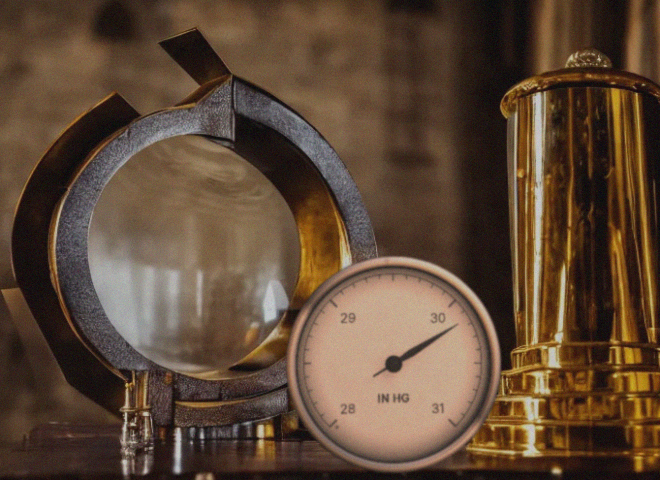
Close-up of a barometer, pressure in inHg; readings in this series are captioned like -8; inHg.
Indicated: 30.15; inHg
